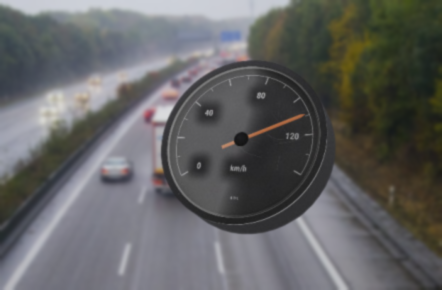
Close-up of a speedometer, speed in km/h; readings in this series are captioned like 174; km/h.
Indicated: 110; km/h
